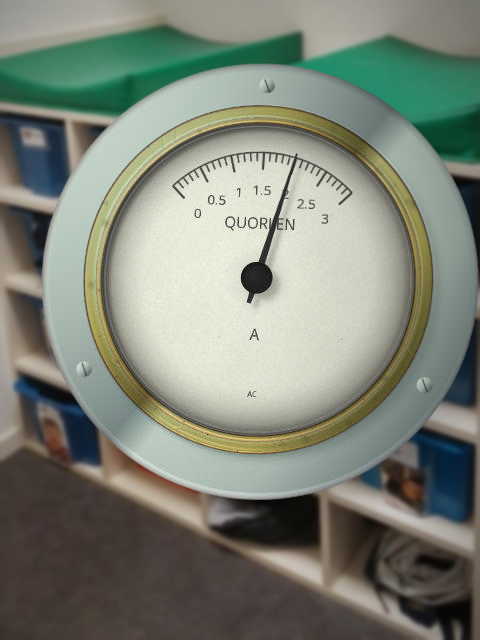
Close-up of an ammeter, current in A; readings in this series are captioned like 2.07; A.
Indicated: 2; A
